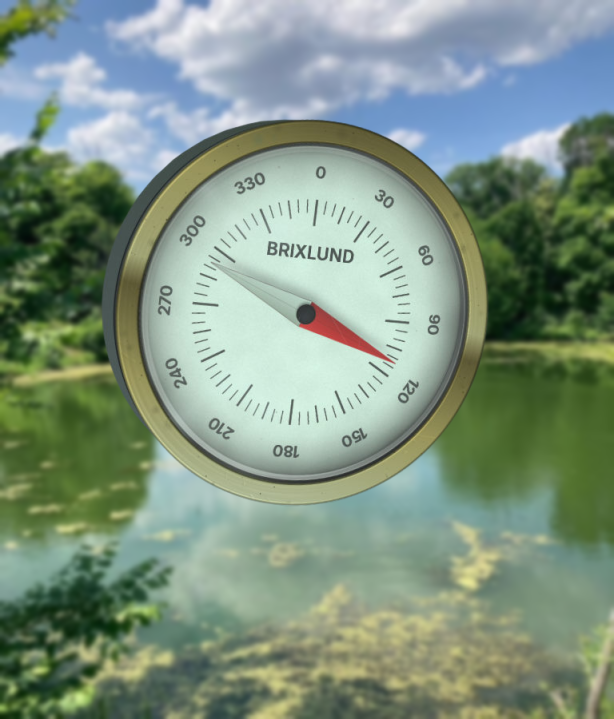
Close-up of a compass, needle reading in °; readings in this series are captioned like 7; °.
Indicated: 112.5; °
